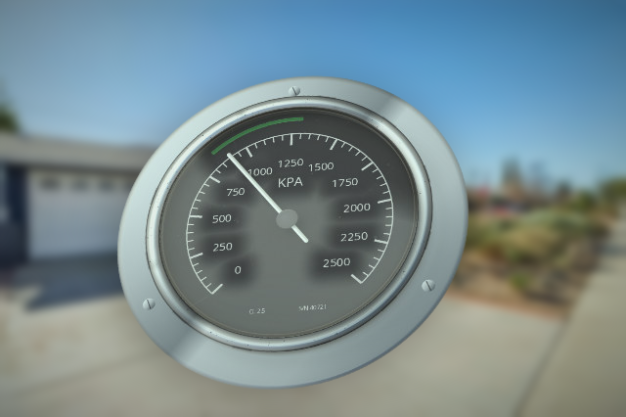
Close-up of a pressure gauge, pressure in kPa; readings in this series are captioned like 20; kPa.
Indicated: 900; kPa
